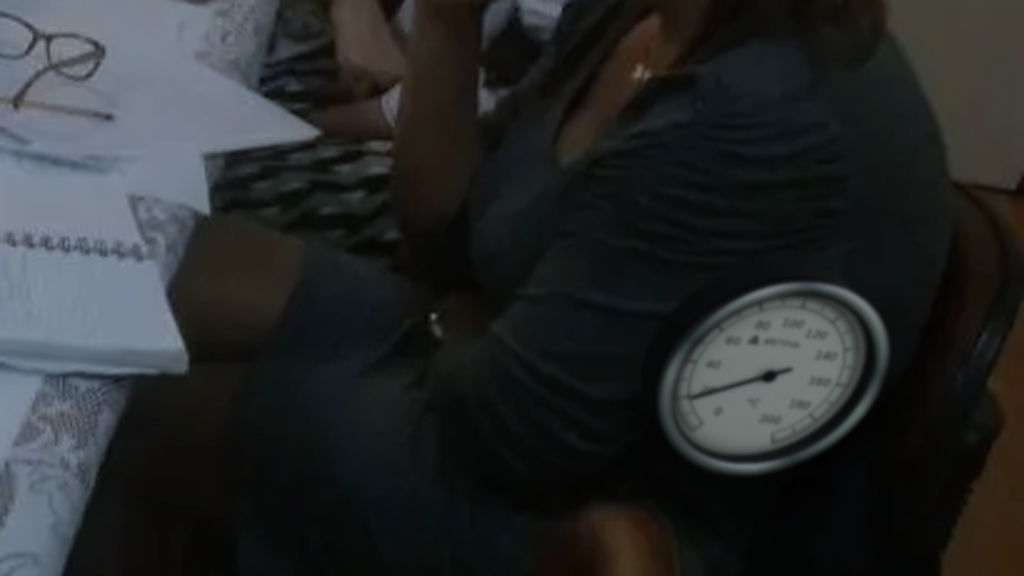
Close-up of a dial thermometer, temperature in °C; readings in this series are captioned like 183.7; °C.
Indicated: 20; °C
